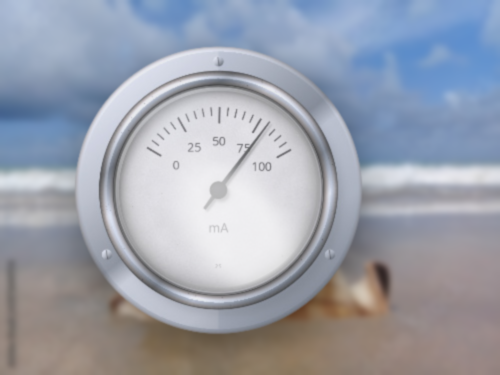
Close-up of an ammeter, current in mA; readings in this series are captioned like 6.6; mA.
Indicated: 80; mA
